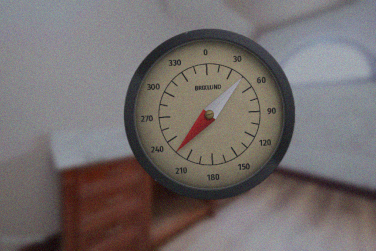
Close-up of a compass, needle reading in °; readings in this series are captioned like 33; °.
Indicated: 225; °
